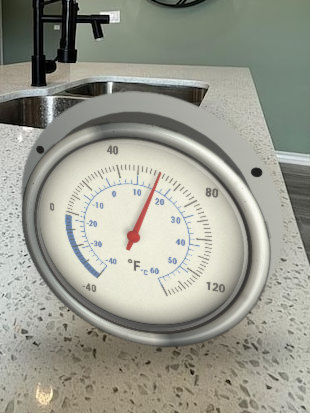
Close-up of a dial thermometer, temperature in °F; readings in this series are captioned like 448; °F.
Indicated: 60; °F
